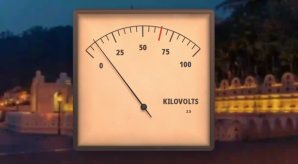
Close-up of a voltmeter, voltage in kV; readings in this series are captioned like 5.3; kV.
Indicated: 10; kV
